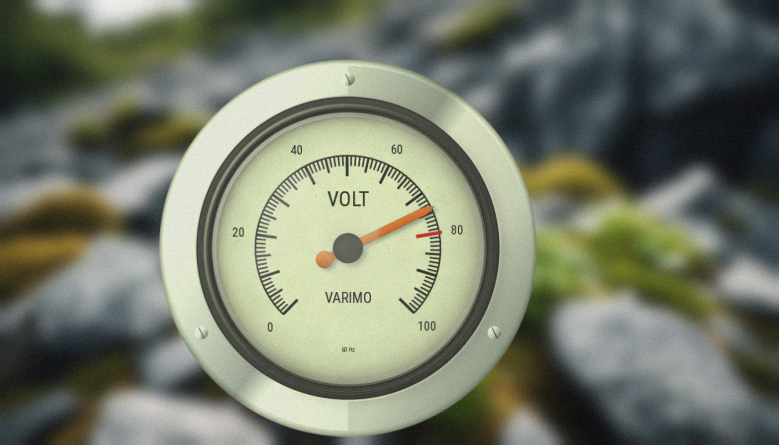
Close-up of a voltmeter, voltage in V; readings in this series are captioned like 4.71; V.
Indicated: 74; V
